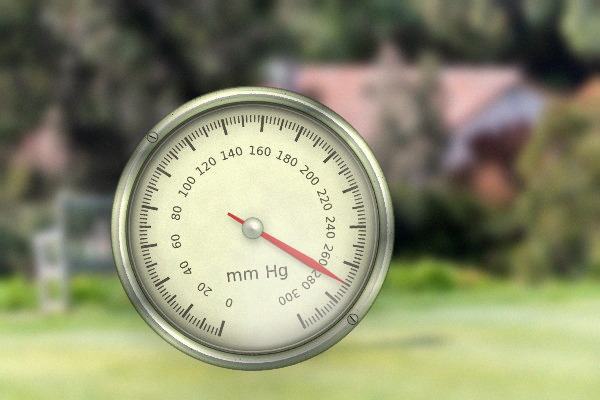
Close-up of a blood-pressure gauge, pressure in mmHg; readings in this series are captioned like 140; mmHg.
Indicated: 270; mmHg
